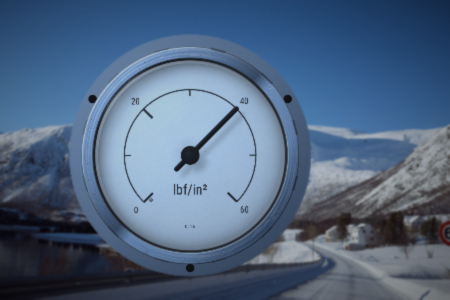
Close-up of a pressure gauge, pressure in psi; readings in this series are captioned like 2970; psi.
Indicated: 40; psi
